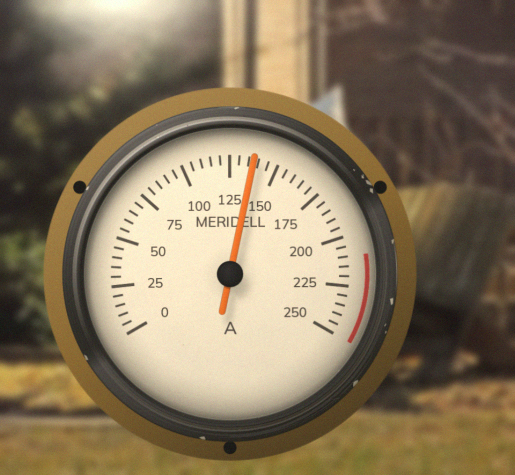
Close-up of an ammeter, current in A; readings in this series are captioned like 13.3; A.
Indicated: 137.5; A
